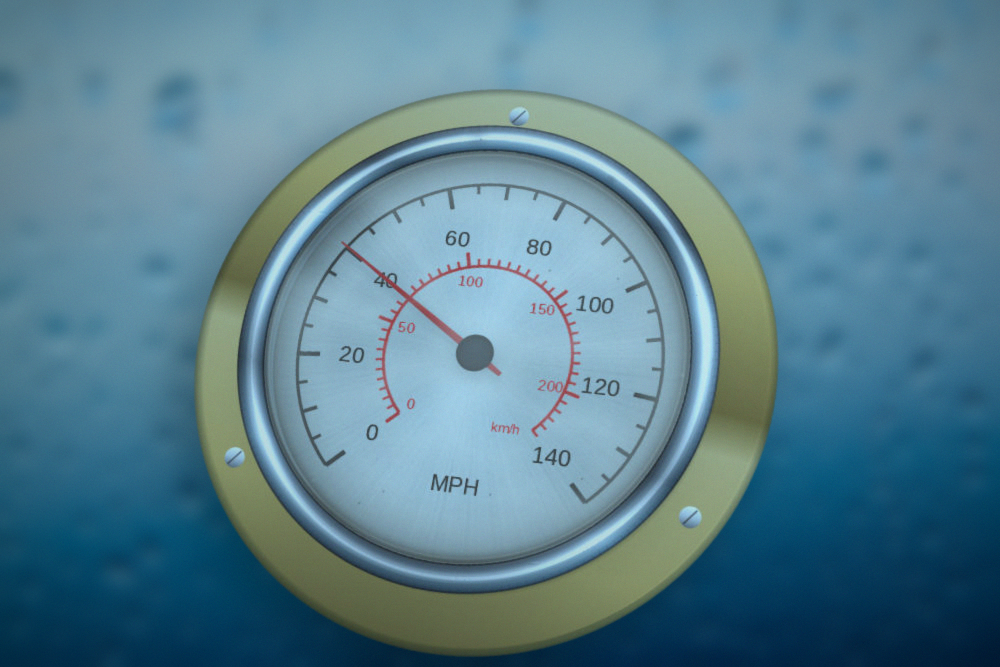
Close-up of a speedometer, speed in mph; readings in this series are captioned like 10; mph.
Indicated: 40; mph
